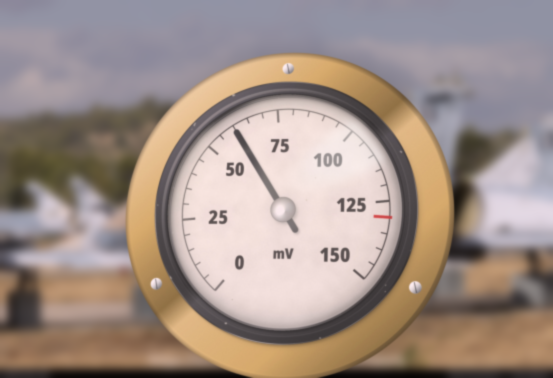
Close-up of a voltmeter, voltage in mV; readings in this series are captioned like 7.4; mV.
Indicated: 60; mV
